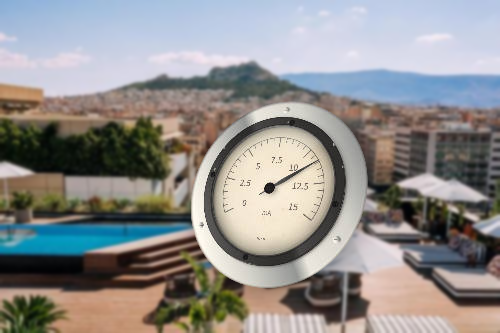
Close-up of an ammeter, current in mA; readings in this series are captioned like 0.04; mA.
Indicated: 11; mA
